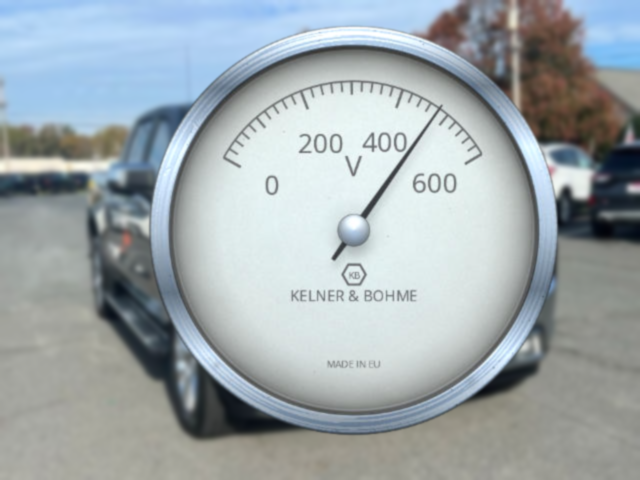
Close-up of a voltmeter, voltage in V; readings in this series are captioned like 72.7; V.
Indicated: 480; V
